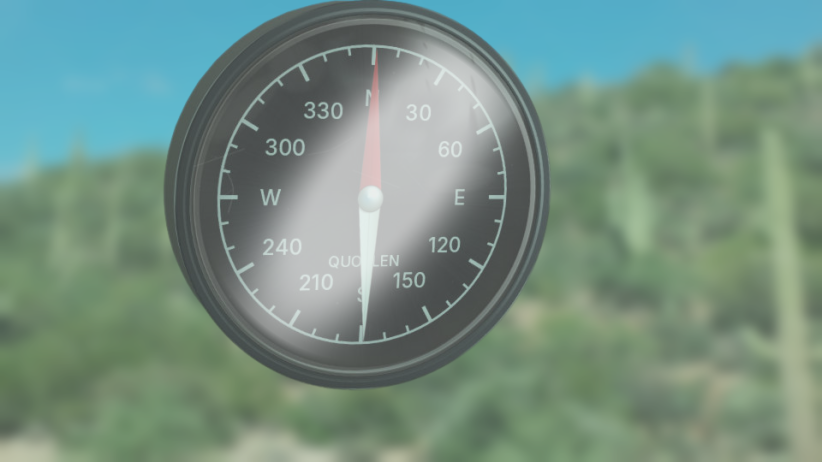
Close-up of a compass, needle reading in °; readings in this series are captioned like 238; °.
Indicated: 0; °
